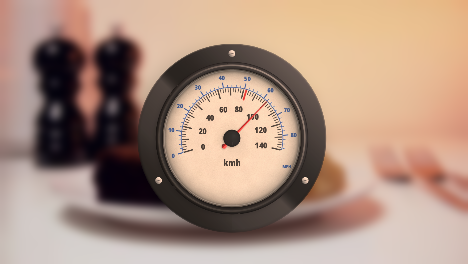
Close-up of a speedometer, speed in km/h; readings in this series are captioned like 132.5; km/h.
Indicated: 100; km/h
